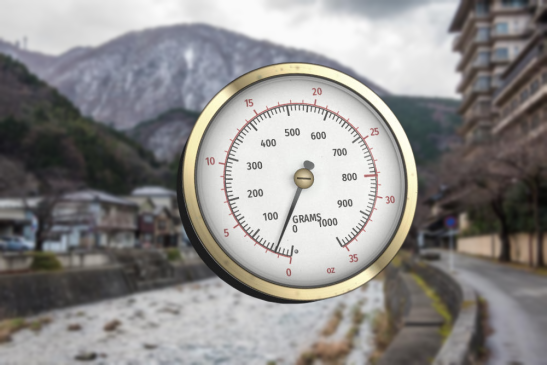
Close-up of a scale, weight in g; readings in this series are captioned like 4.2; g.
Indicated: 40; g
